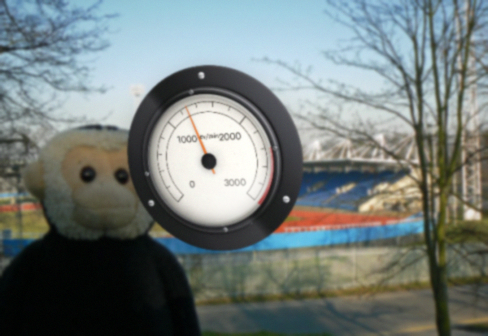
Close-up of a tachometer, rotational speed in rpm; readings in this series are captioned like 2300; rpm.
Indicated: 1300; rpm
